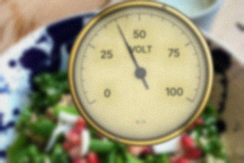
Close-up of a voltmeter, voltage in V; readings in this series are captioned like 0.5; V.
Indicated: 40; V
